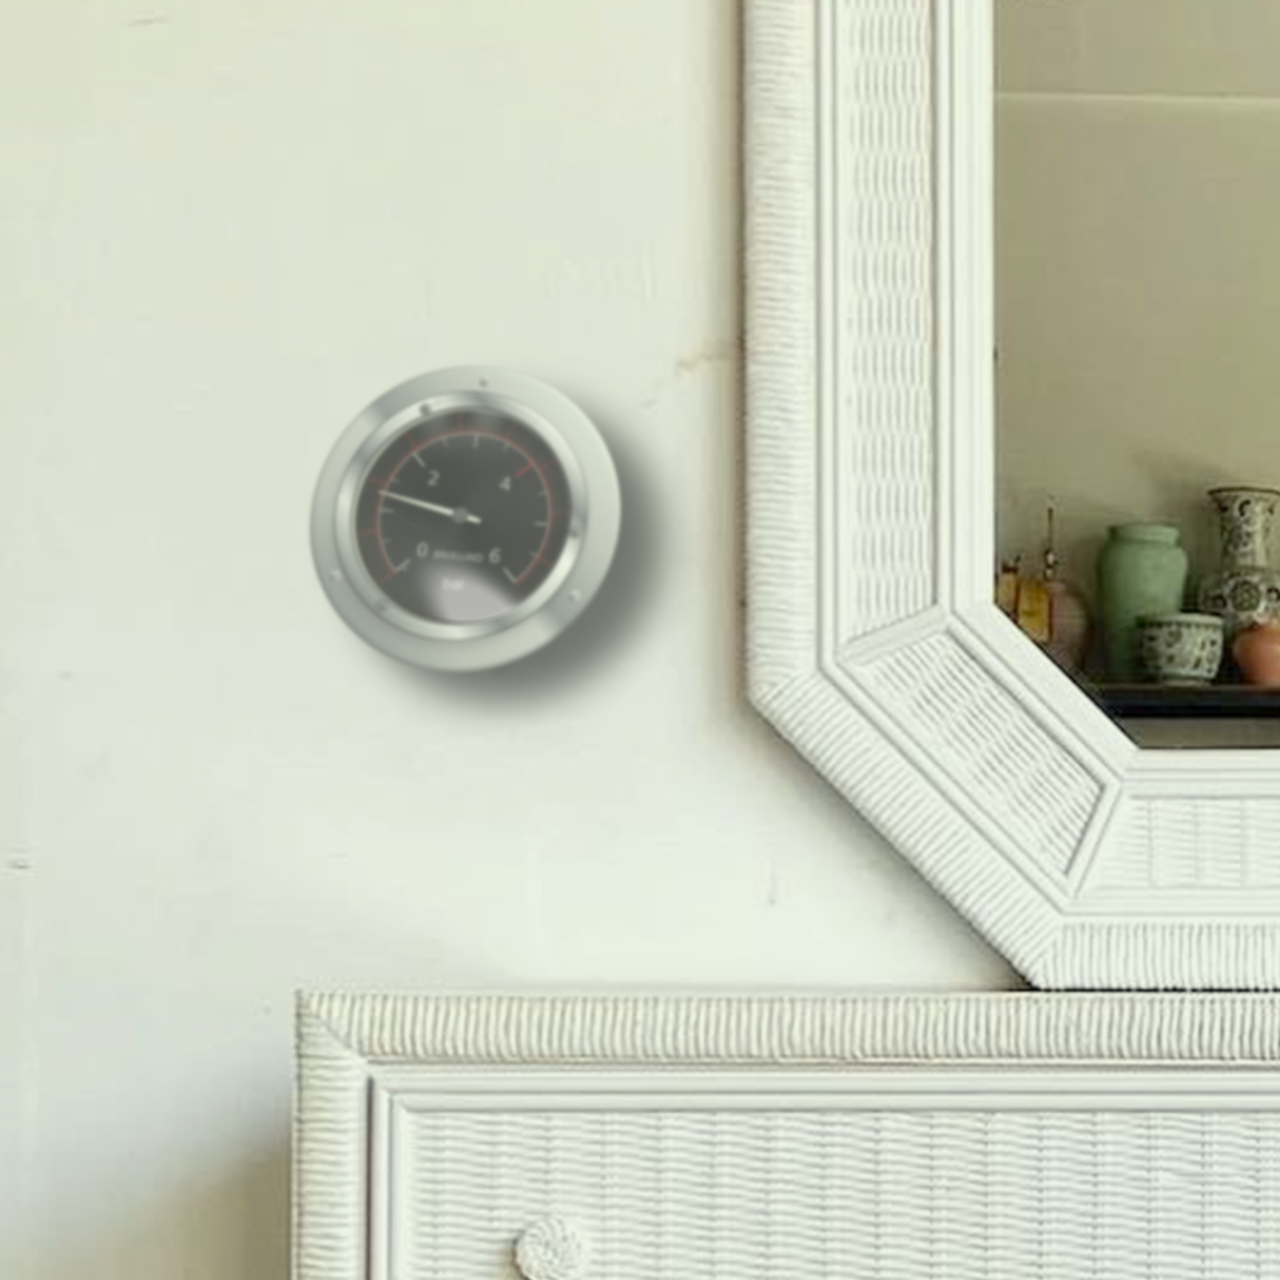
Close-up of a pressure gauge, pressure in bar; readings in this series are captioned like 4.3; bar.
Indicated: 1.25; bar
